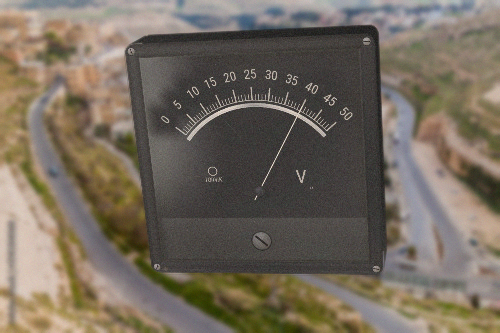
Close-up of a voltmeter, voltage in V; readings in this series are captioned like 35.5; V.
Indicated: 40; V
